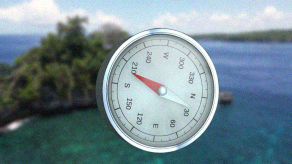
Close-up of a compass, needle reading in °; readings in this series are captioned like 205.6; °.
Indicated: 200; °
